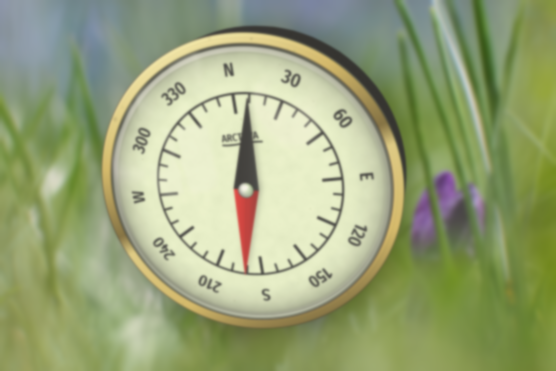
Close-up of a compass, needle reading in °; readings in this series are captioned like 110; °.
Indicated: 190; °
